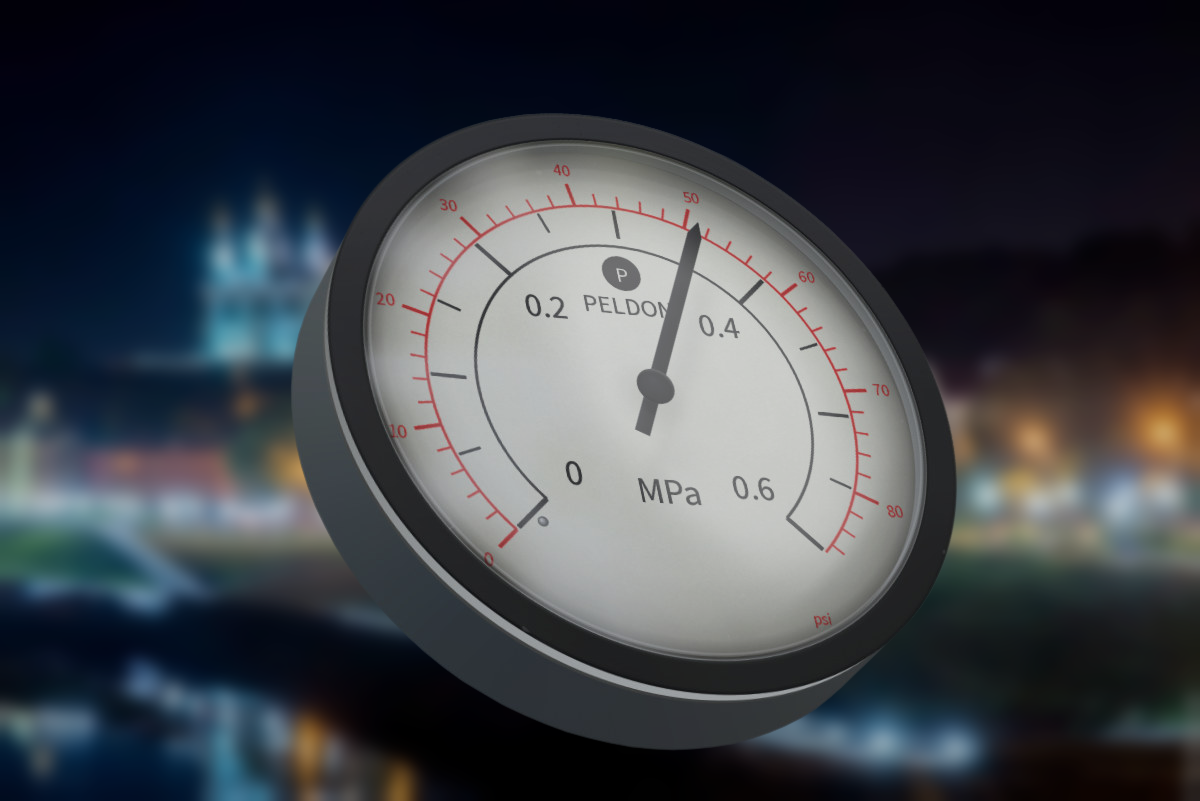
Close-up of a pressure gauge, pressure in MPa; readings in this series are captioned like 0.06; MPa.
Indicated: 0.35; MPa
